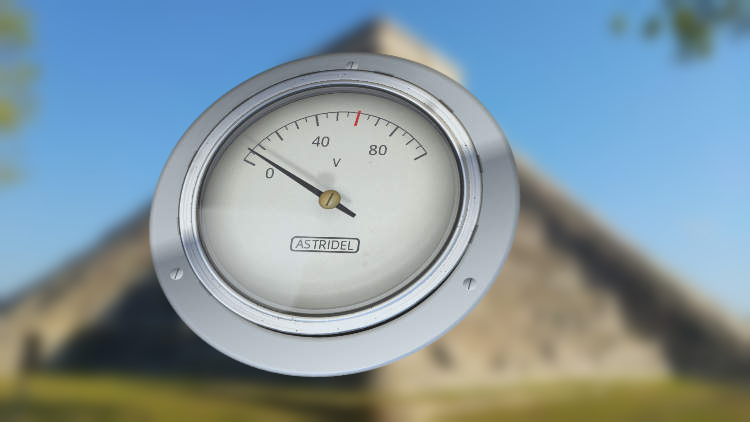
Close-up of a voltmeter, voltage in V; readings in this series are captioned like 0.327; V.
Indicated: 5; V
